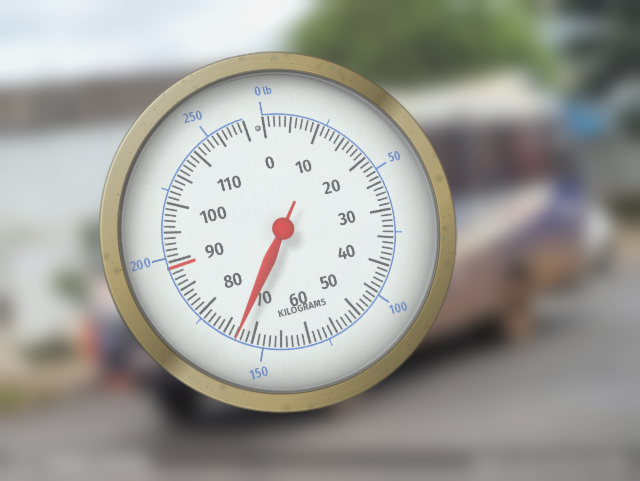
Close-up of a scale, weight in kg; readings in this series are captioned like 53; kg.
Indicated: 73; kg
